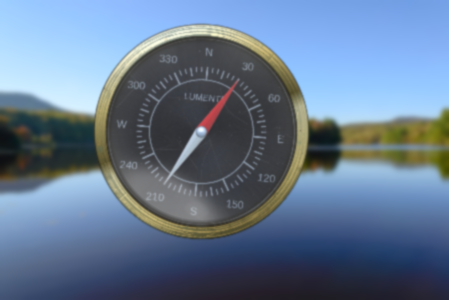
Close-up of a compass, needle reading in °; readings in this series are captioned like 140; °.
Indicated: 30; °
